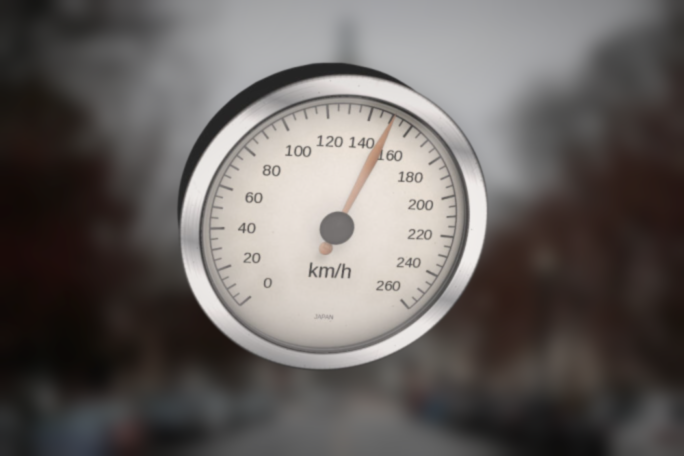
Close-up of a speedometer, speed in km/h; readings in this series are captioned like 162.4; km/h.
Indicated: 150; km/h
